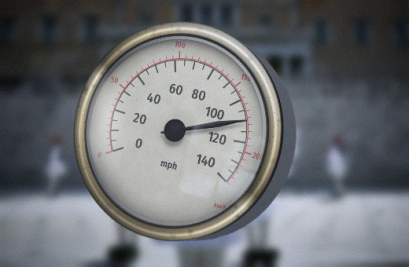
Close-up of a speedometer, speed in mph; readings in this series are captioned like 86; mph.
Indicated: 110; mph
